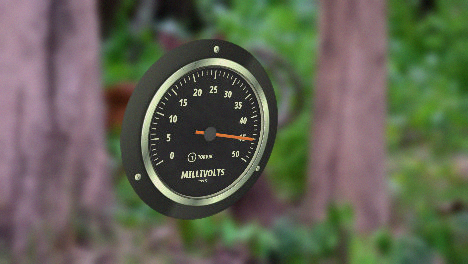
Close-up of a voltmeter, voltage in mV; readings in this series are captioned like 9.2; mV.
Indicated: 45; mV
